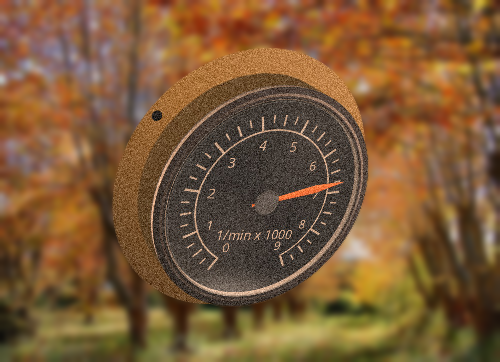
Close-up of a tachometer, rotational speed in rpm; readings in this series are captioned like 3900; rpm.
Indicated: 6750; rpm
